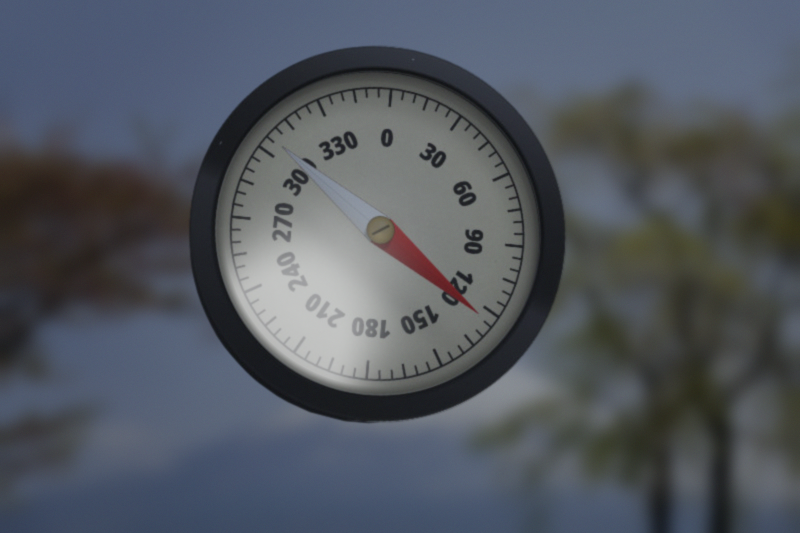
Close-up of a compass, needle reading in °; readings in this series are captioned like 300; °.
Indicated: 125; °
